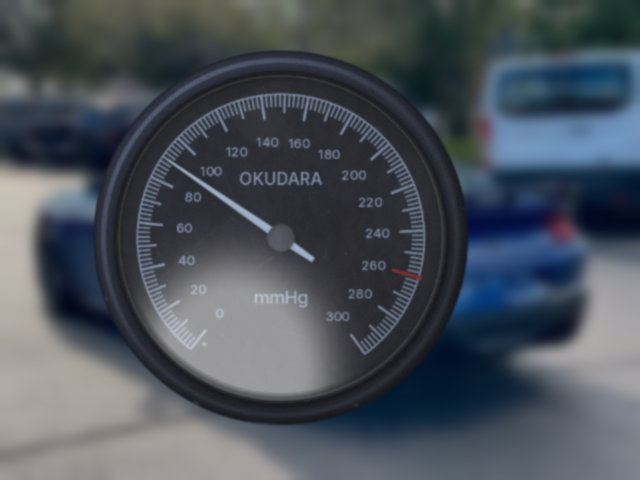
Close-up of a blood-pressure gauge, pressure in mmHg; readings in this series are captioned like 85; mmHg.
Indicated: 90; mmHg
